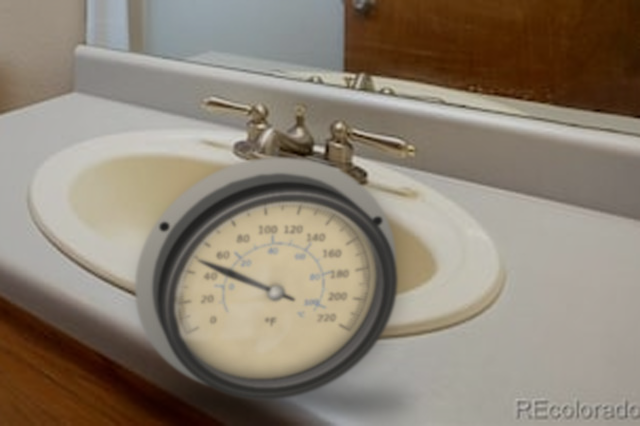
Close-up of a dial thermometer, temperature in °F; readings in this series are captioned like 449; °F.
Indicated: 50; °F
